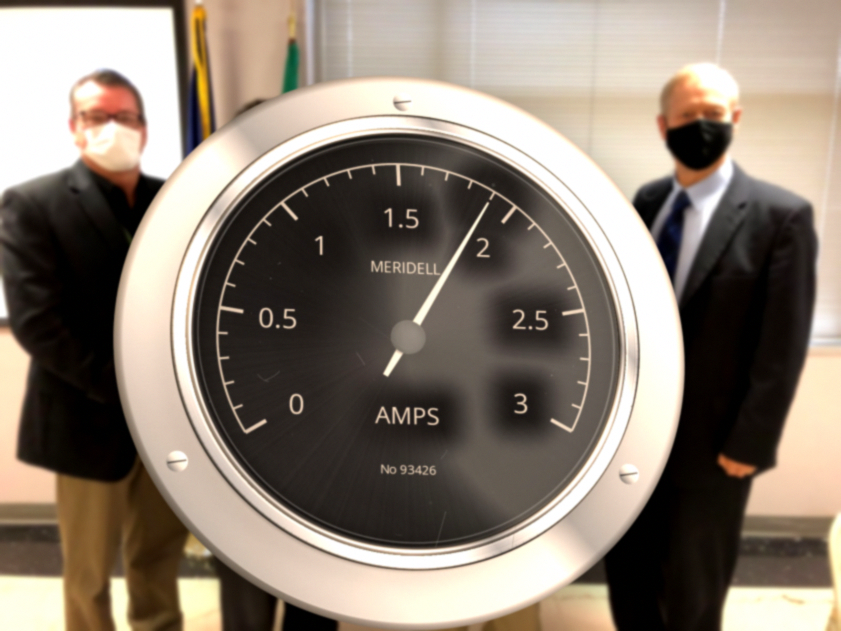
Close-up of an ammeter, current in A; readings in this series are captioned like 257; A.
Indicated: 1.9; A
